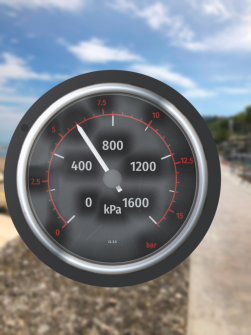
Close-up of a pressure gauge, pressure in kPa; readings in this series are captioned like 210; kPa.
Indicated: 600; kPa
